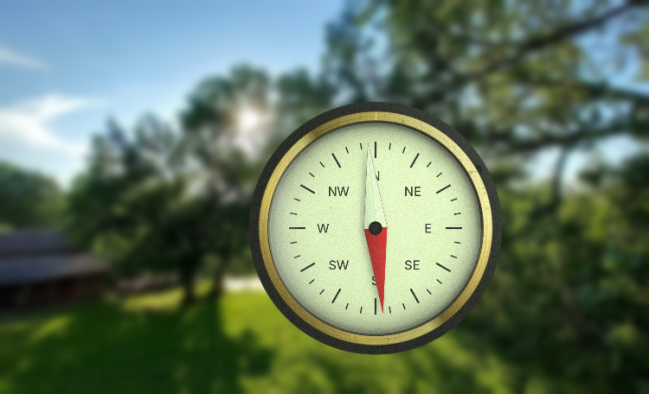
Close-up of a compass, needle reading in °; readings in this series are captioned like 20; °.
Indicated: 175; °
